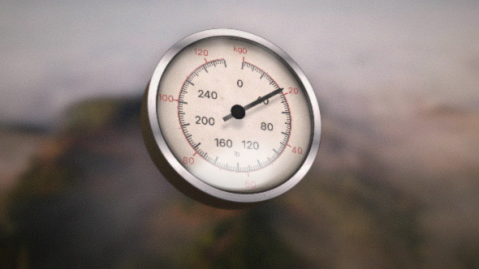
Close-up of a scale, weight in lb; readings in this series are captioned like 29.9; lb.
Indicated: 40; lb
